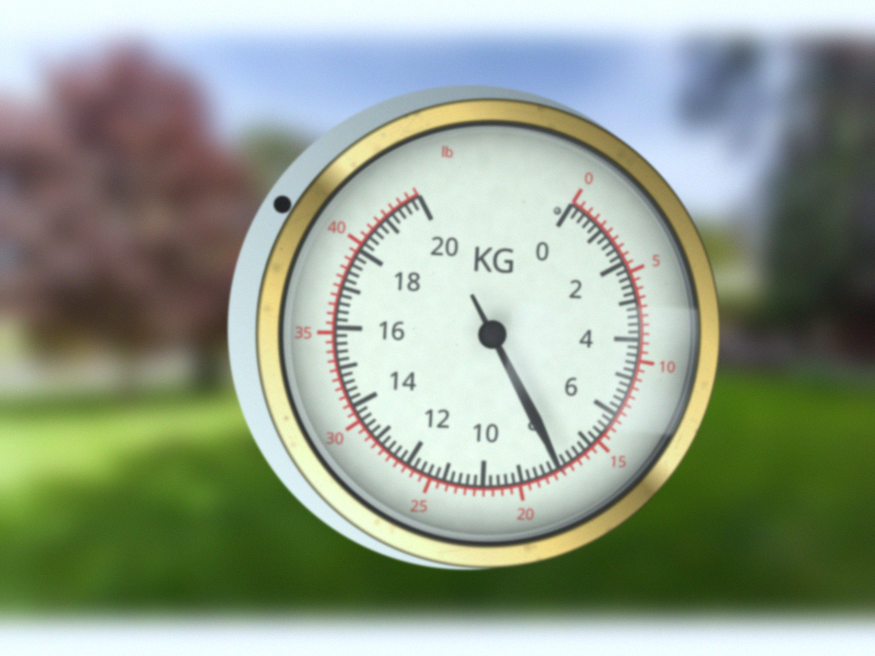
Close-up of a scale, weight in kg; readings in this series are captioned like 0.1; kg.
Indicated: 8; kg
